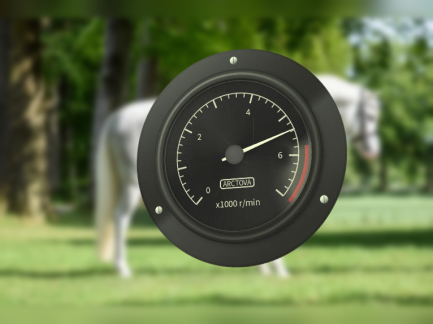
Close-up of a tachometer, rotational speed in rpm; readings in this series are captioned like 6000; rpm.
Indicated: 5400; rpm
